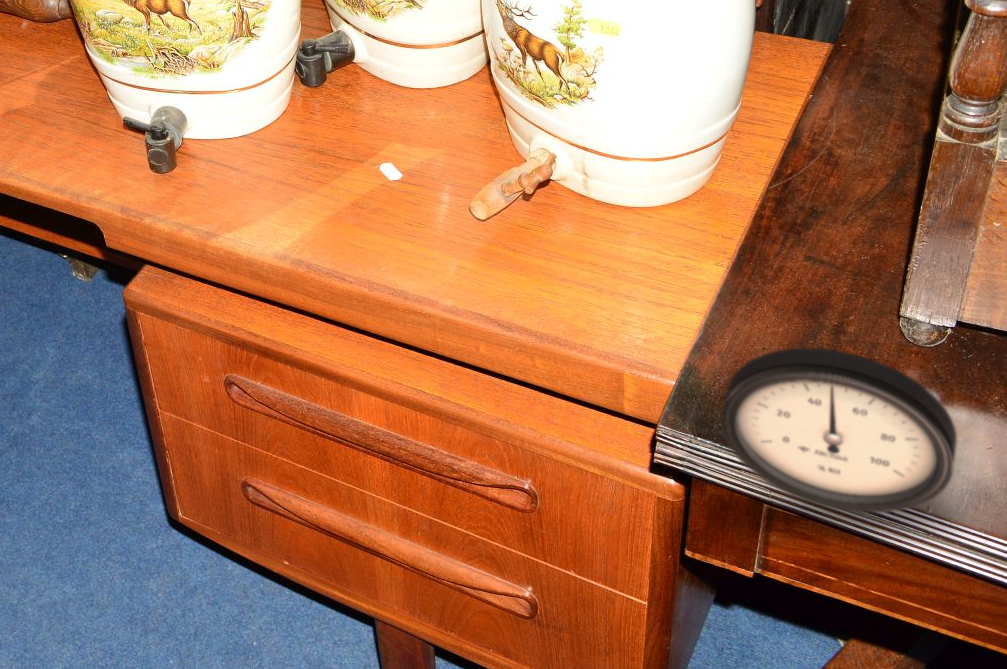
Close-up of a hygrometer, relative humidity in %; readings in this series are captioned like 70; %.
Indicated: 48; %
